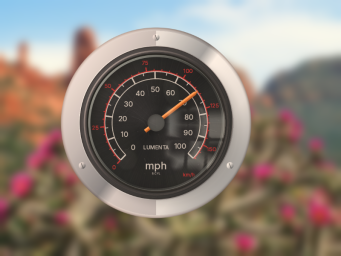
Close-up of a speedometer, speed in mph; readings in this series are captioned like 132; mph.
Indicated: 70; mph
